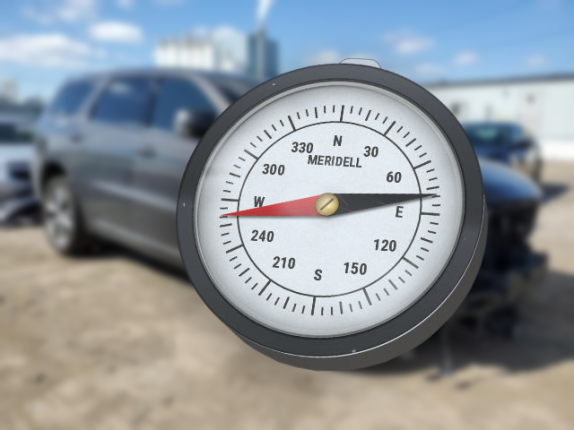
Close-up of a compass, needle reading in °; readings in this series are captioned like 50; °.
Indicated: 260; °
